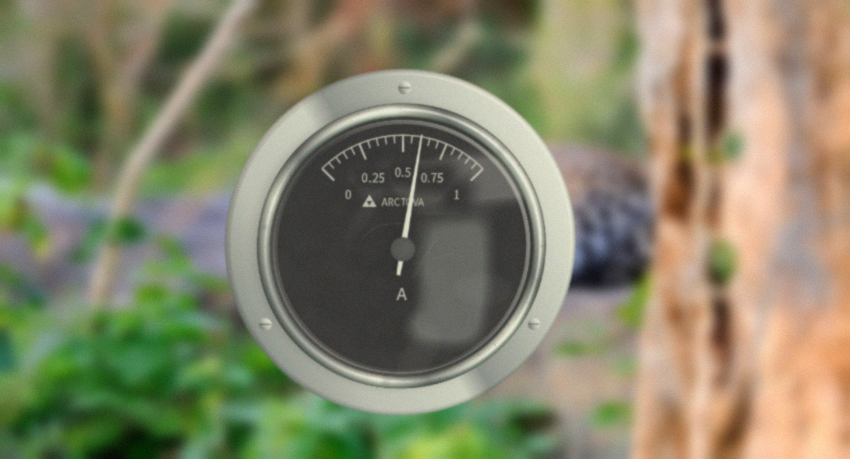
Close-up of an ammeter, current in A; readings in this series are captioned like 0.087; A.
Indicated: 0.6; A
